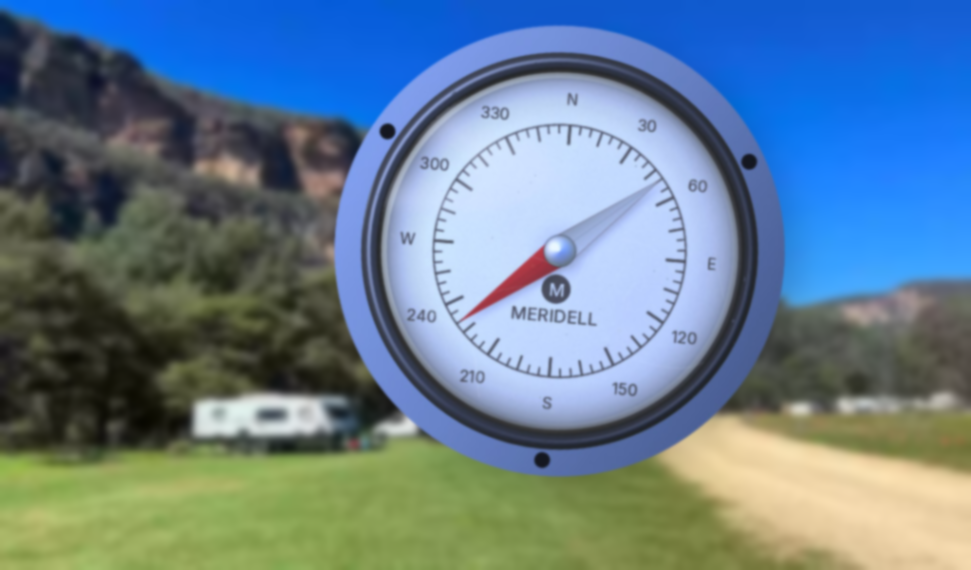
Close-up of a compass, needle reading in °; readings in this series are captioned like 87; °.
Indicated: 230; °
